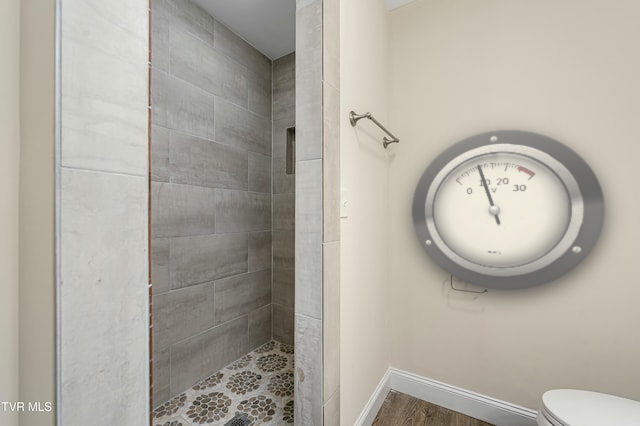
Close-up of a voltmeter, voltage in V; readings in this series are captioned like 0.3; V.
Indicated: 10; V
